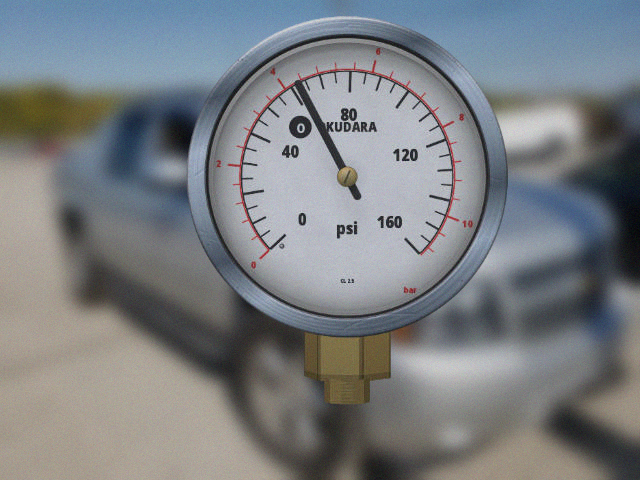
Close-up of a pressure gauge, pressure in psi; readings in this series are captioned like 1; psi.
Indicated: 62.5; psi
